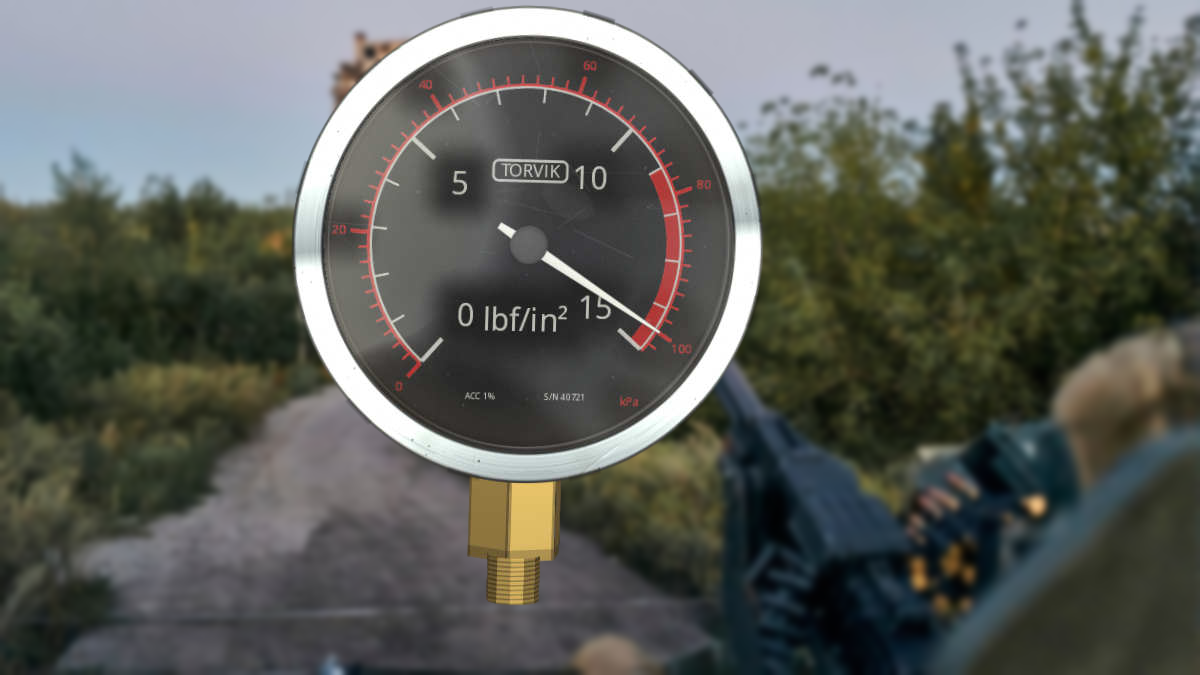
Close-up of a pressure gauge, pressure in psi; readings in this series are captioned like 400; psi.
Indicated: 14.5; psi
